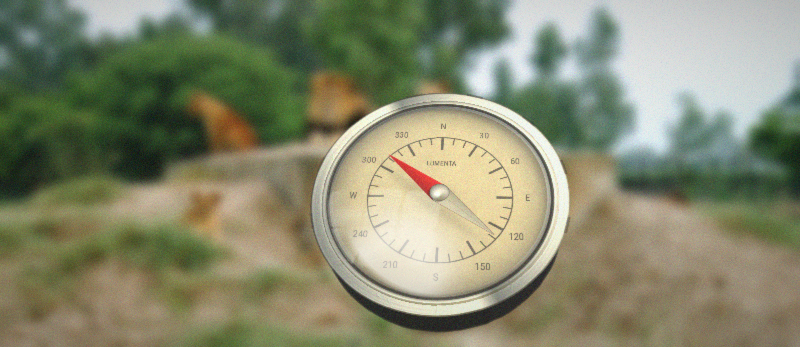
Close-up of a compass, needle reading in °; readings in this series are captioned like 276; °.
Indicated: 310; °
